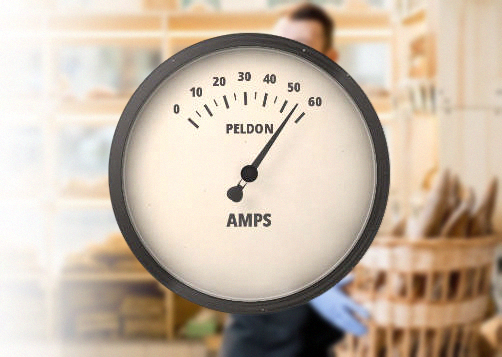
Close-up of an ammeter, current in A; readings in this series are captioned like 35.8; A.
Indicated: 55; A
